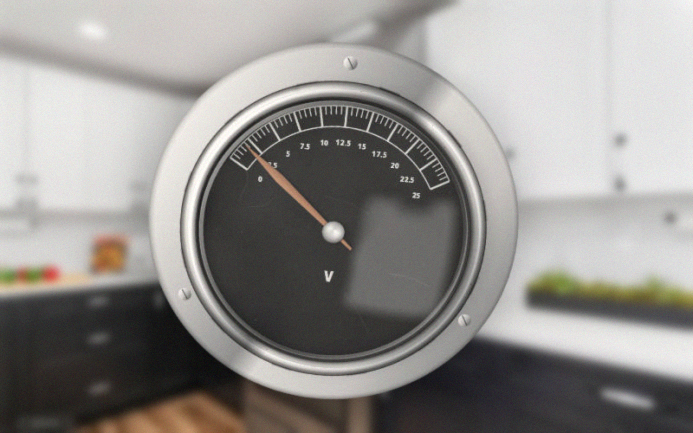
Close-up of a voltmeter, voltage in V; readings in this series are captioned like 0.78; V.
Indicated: 2; V
